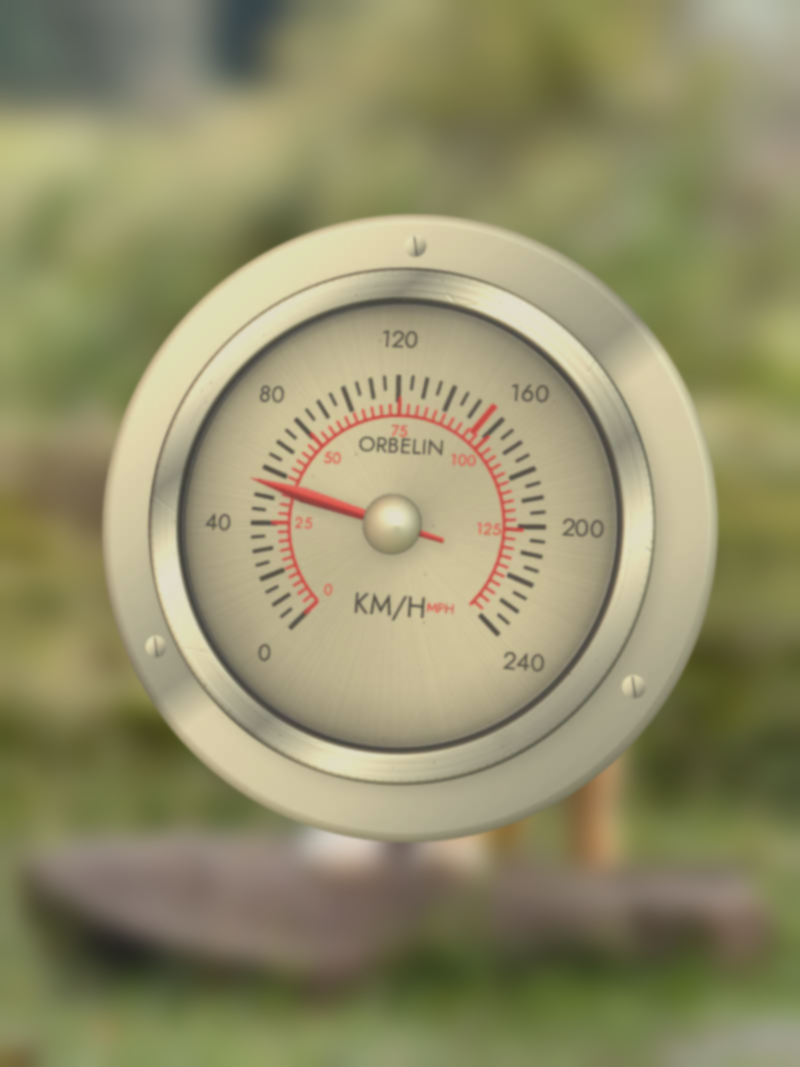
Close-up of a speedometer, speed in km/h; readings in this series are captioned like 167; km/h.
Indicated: 55; km/h
